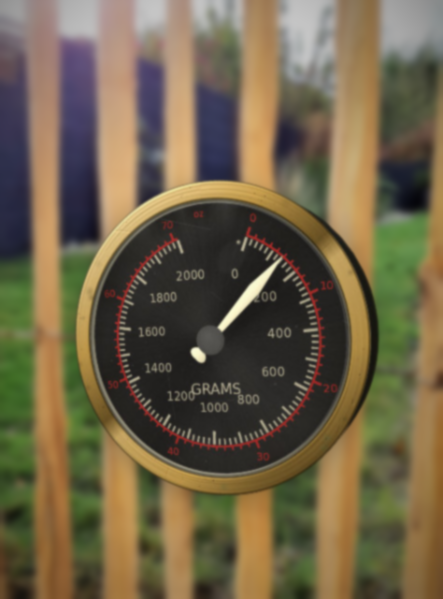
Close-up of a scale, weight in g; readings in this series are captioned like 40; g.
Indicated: 140; g
